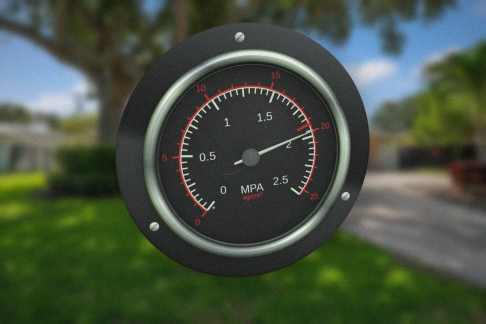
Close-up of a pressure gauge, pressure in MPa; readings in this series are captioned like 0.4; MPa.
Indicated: 1.95; MPa
